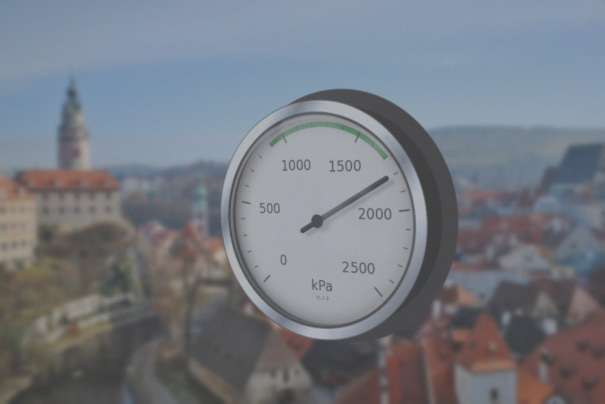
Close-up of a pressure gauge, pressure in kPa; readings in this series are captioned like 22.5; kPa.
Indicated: 1800; kPa
